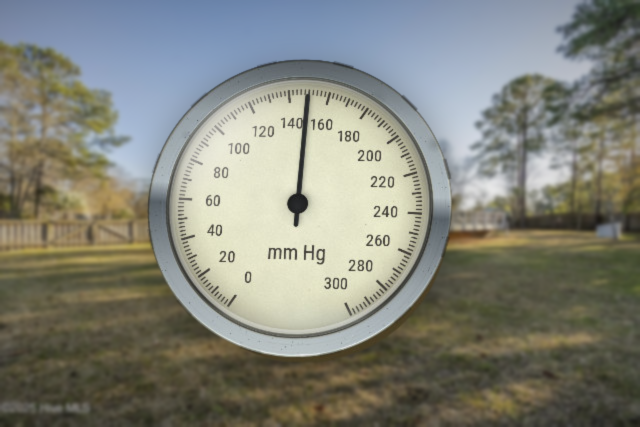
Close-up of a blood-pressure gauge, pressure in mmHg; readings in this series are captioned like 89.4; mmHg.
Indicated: 150; mmHg
